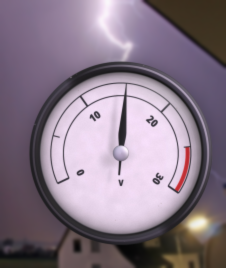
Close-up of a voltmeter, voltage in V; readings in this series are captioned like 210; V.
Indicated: 15; V
